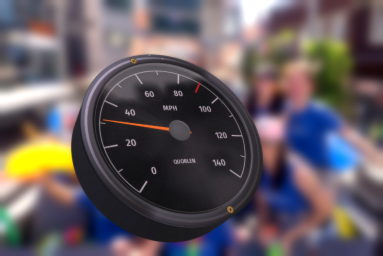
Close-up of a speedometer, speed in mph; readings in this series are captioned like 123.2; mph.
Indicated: 30; mph
